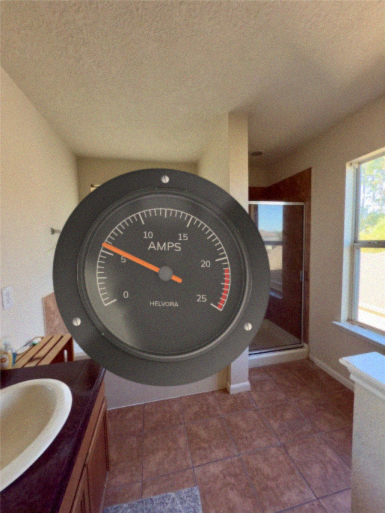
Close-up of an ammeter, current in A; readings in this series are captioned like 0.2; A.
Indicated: 5.5; A
